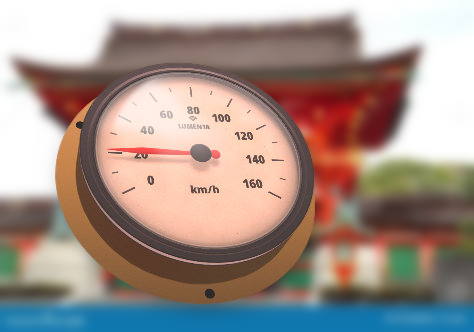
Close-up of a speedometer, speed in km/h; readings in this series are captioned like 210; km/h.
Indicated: 20; km/h
